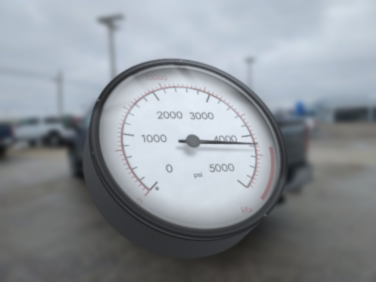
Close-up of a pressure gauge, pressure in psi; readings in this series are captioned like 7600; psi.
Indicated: 4200; psi
